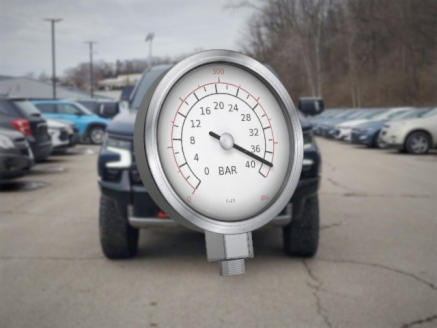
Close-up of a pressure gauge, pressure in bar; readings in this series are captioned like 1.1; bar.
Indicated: 38; bar
